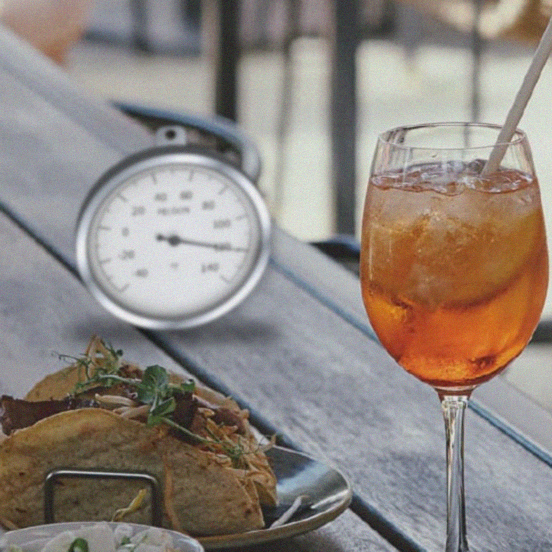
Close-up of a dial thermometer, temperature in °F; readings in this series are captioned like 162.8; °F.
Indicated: 120; °F
